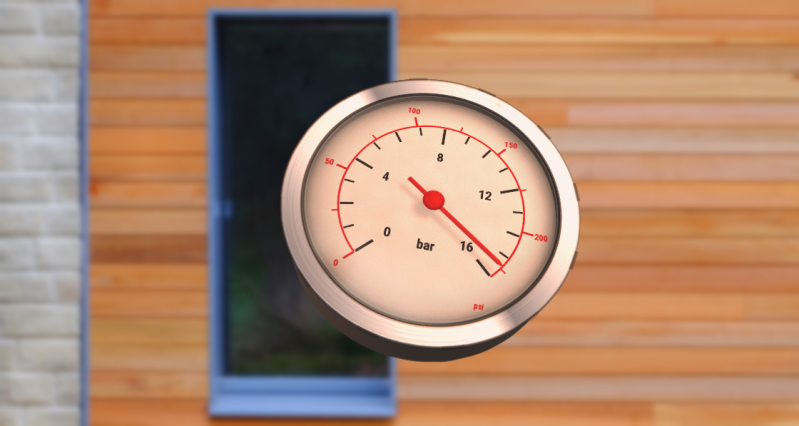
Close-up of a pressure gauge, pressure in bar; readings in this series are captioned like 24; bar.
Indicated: 15.5; bar
